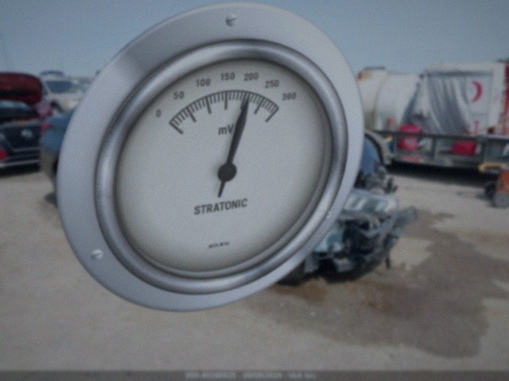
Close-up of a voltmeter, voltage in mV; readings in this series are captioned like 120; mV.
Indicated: 200; mV
